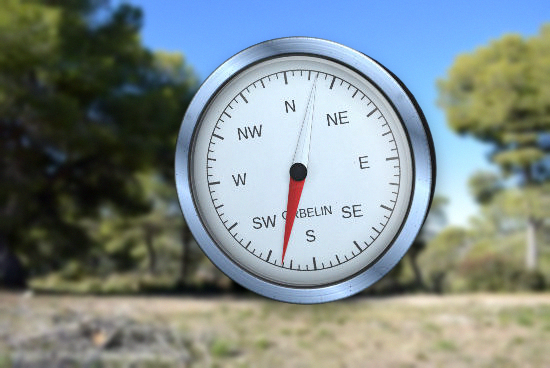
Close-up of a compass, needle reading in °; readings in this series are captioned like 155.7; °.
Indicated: 200; °
